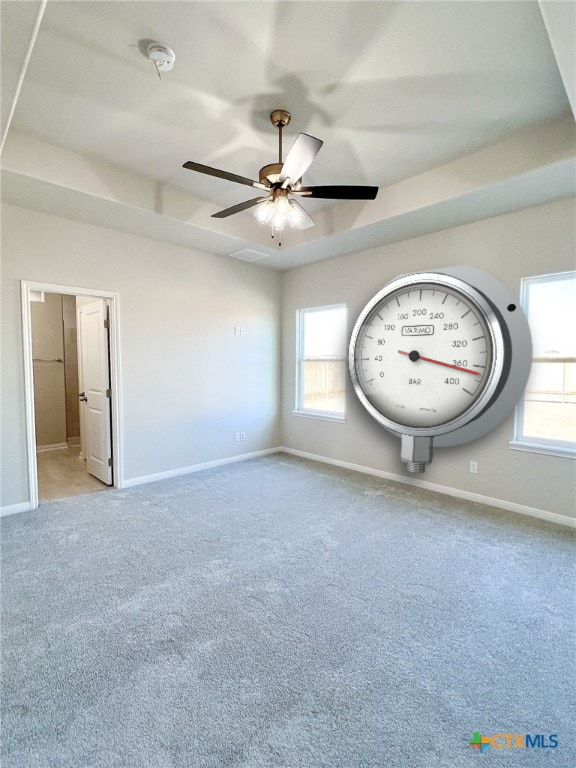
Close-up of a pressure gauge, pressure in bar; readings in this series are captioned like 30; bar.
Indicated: 370; bar
